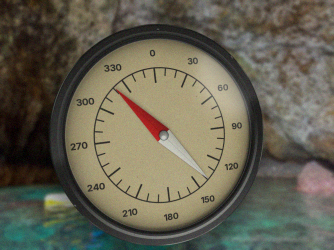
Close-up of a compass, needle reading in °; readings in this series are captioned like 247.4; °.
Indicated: 320; °
